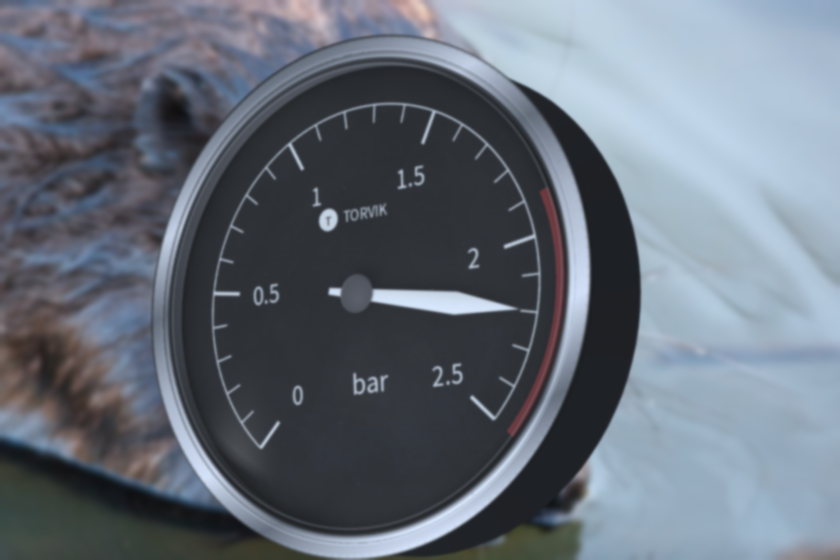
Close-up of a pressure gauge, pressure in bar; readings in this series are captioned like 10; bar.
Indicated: 2.2; bar
